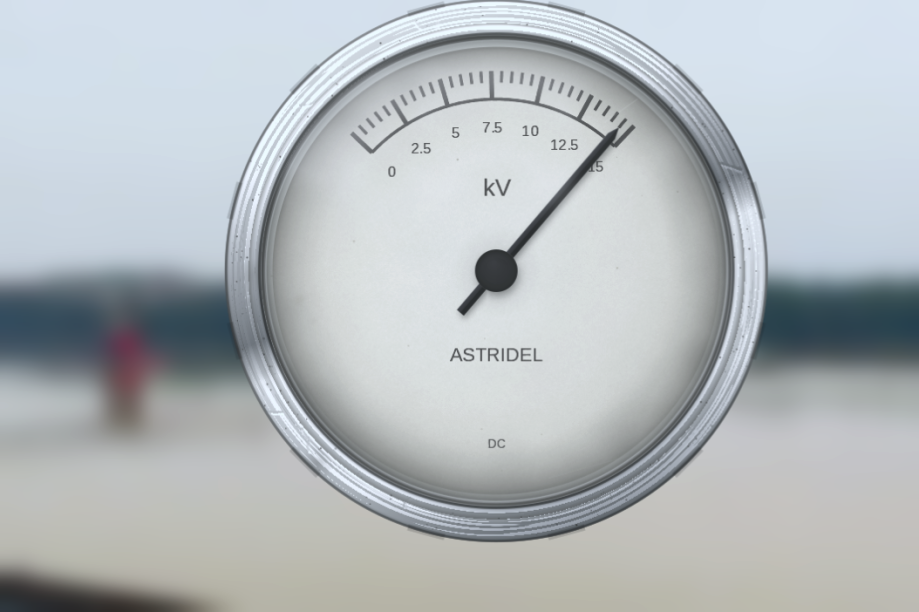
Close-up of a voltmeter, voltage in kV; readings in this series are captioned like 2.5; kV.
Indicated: 14.5; kV
